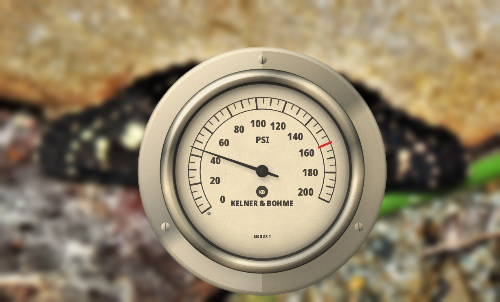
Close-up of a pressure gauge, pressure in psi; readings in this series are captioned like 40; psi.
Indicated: 45; psi
